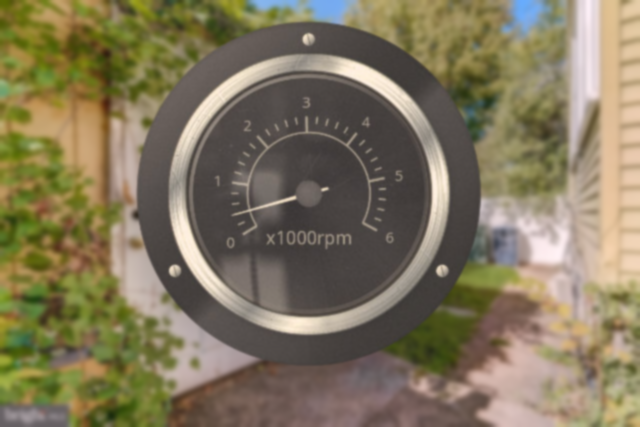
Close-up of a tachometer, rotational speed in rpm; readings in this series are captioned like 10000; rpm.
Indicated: 400; rpm
